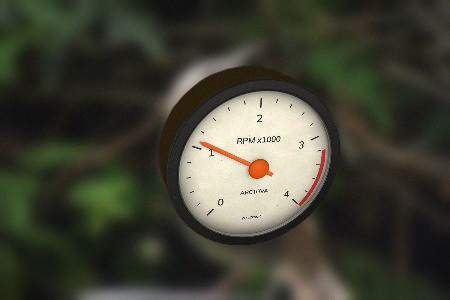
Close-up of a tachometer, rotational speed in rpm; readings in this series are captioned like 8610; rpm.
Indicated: 1100; rpm
